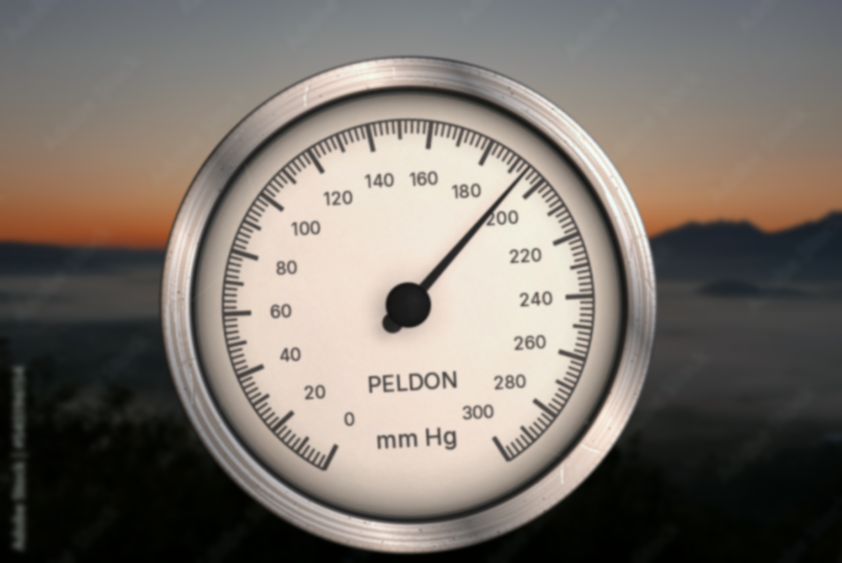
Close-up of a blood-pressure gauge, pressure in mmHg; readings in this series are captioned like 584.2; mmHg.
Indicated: 194; mmHg
